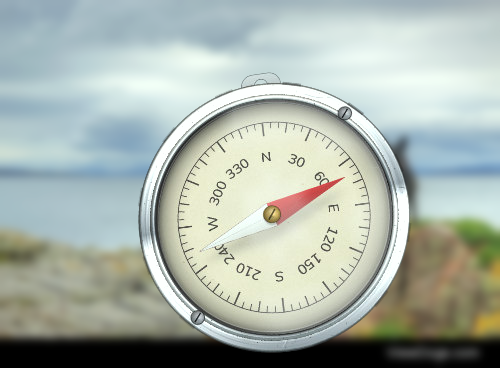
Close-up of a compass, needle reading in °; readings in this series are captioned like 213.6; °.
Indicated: 70; °
